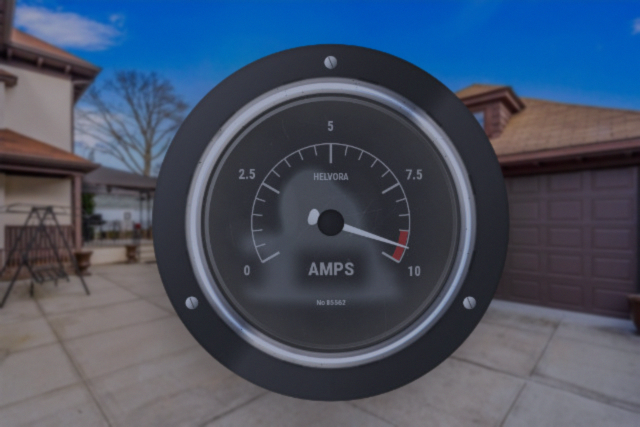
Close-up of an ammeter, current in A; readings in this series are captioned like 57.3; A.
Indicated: 9.5; A
